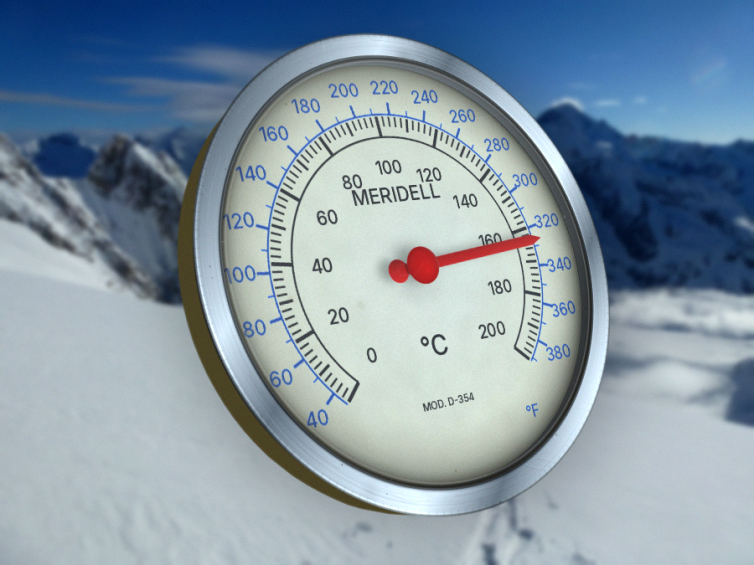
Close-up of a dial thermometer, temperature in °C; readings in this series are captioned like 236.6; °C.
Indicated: 164; °C
